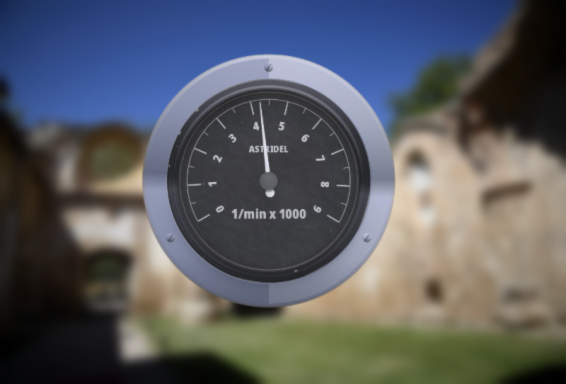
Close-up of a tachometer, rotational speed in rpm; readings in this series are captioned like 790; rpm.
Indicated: 4250; rpm
